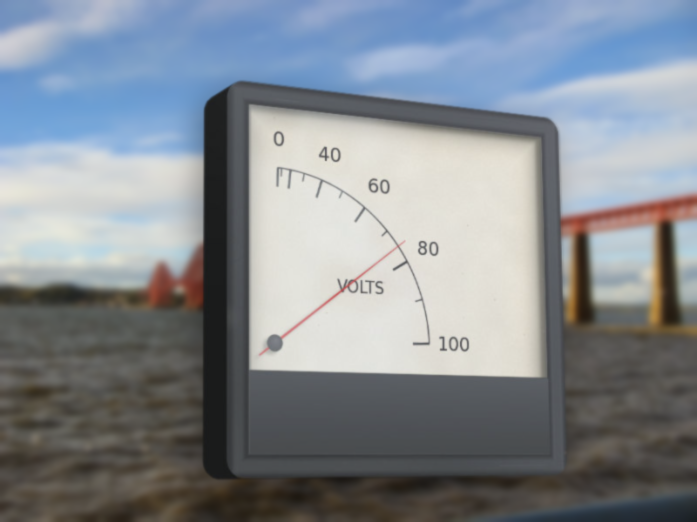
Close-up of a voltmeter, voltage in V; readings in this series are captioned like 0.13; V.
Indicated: 75; V
